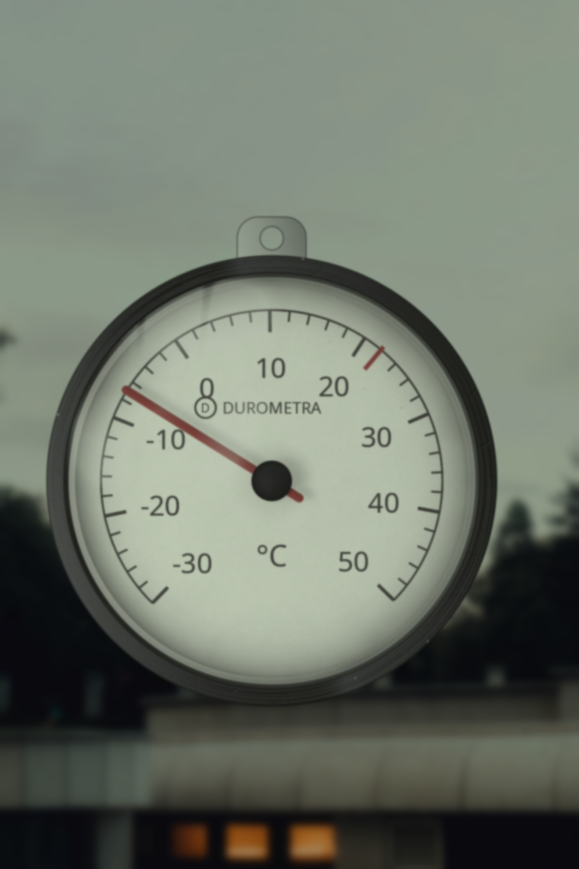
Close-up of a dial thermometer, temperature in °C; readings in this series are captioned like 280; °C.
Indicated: -7; °C
